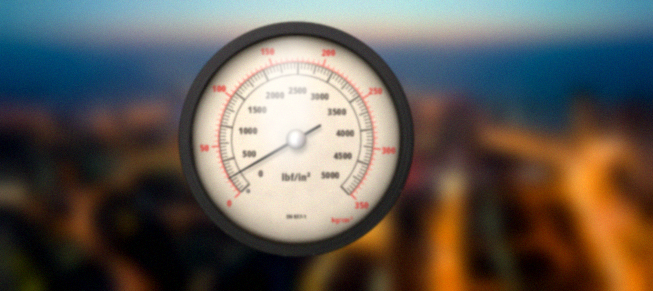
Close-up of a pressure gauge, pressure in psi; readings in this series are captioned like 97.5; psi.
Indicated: 250; psi
